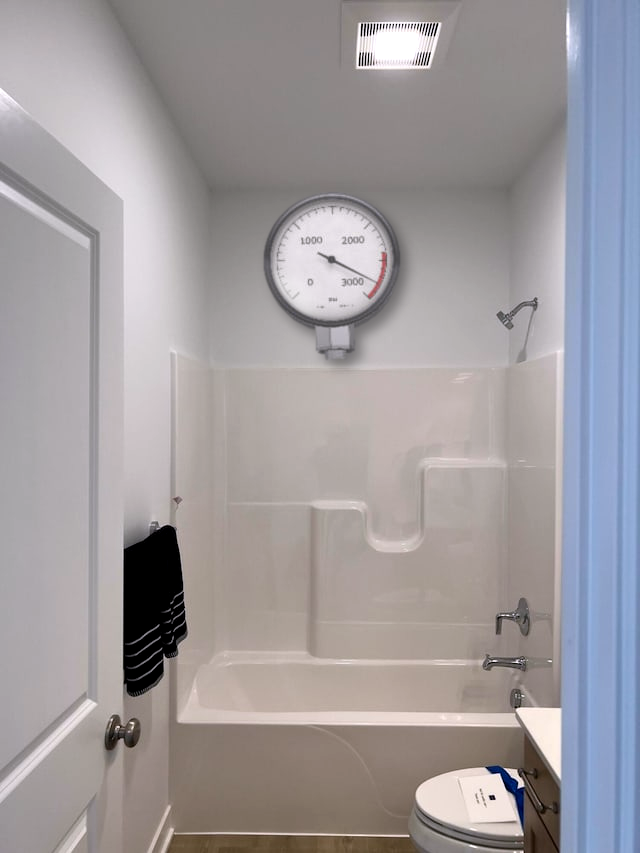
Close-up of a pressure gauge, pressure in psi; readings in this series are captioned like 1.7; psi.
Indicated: 2800; psi
